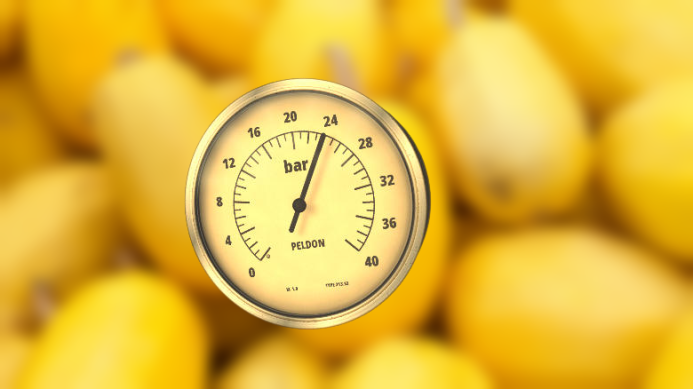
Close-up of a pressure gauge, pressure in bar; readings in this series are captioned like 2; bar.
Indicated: 24; bar
